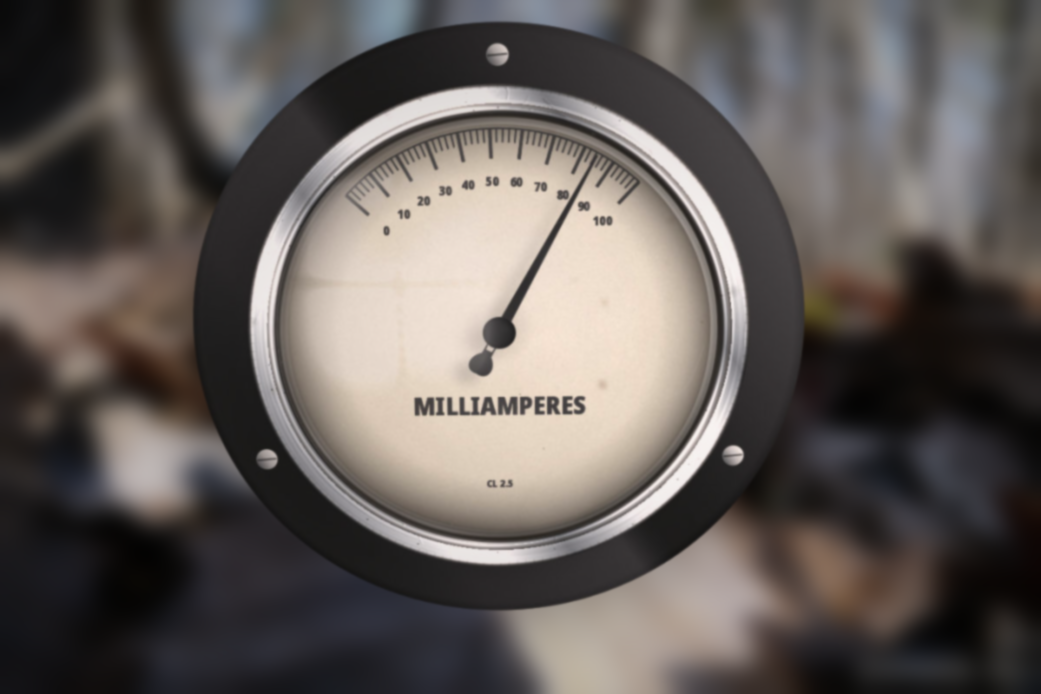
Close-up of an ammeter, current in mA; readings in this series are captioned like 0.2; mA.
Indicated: 84; mA
